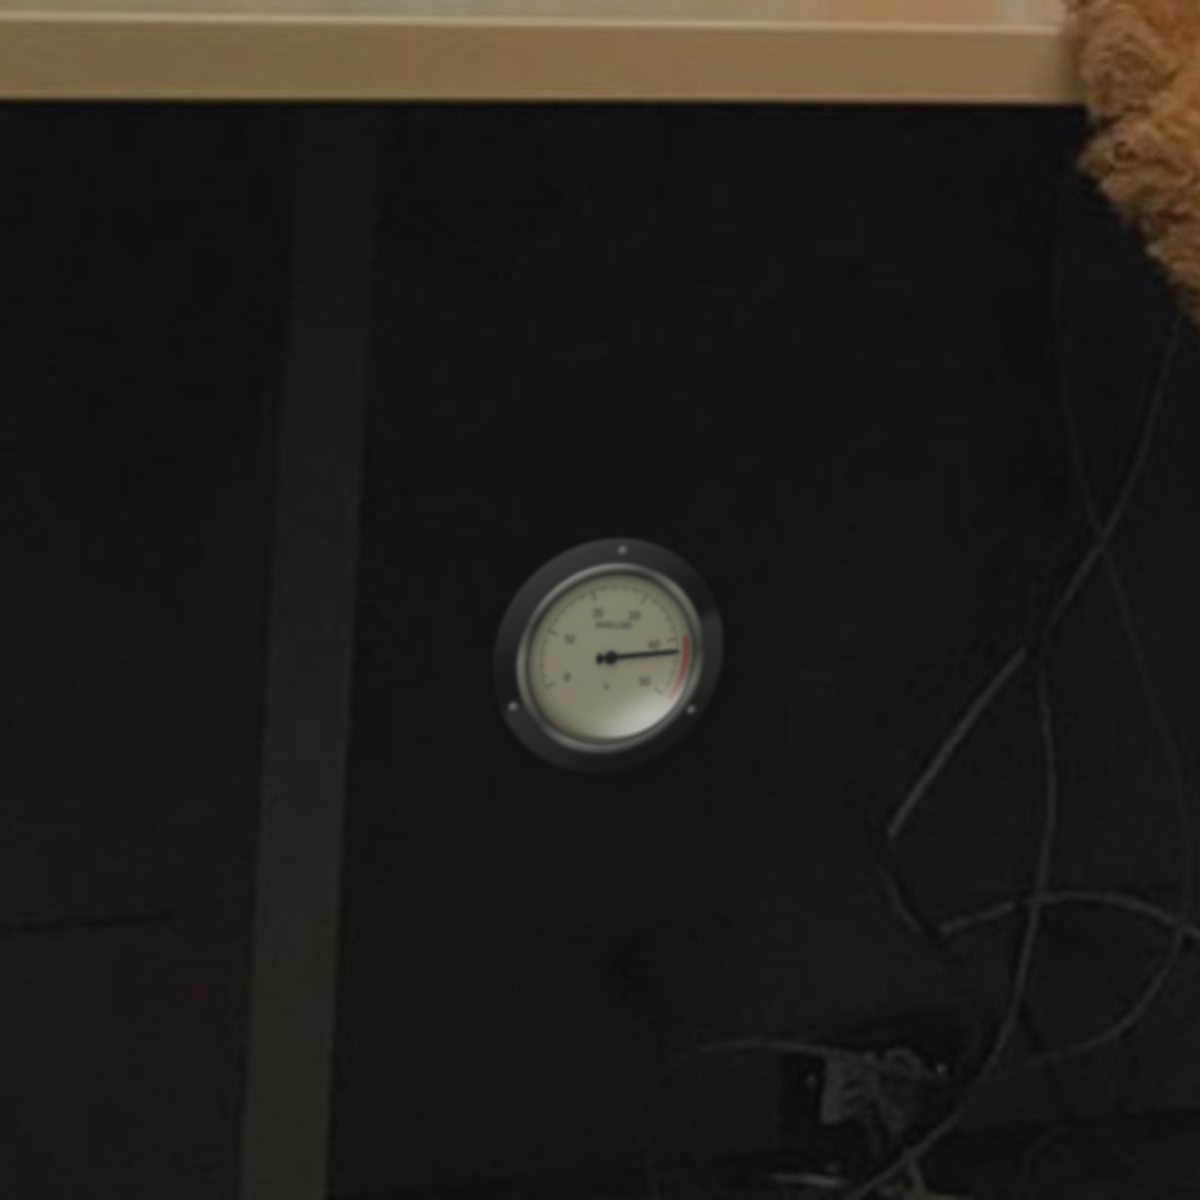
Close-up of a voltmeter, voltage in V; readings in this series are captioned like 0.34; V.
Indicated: 42; V
